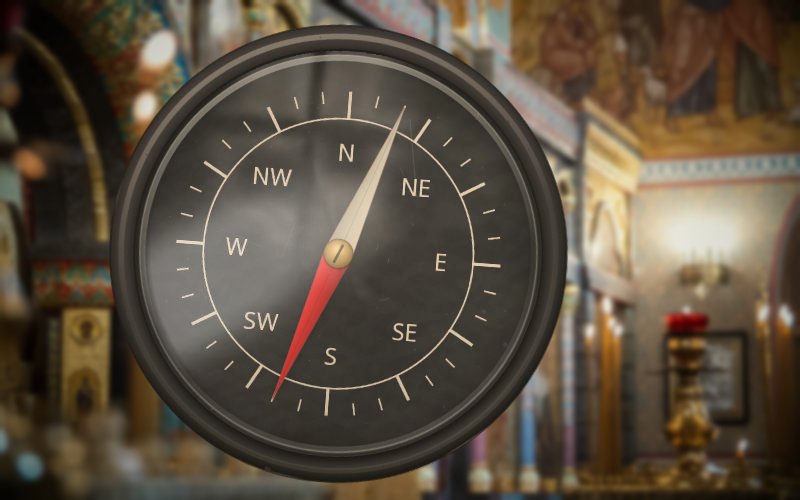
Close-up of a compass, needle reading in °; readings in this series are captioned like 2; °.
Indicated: 200; °
